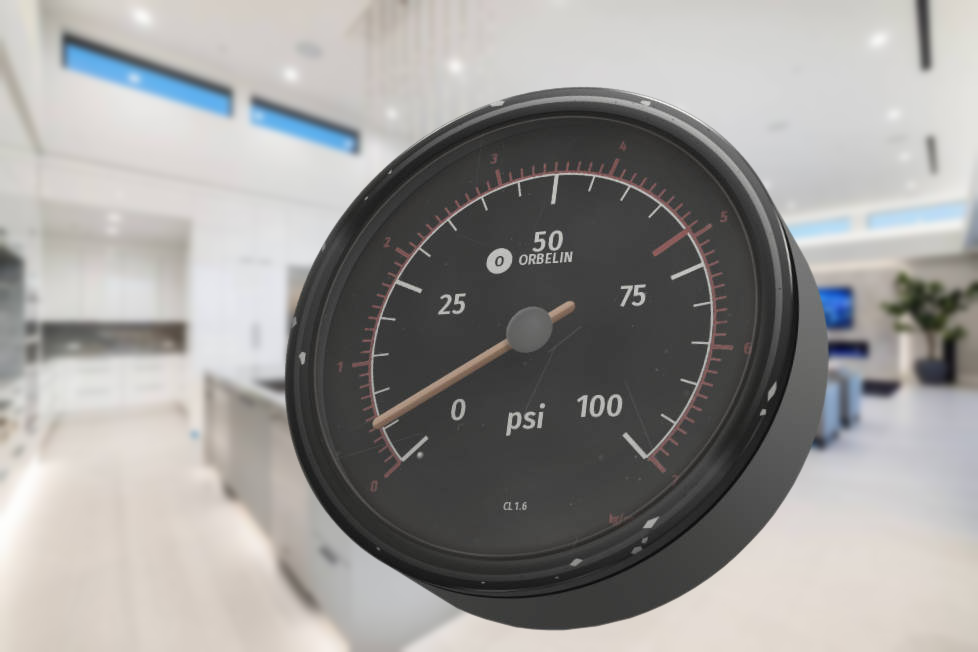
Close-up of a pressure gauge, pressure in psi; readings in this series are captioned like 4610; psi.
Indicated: 5; psi
